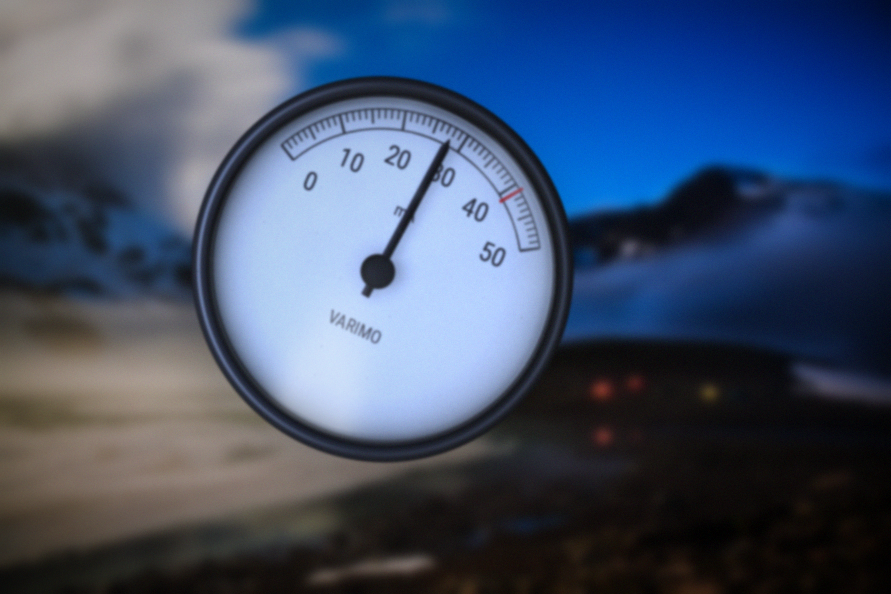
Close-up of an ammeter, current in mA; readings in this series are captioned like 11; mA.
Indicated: 28; mA
